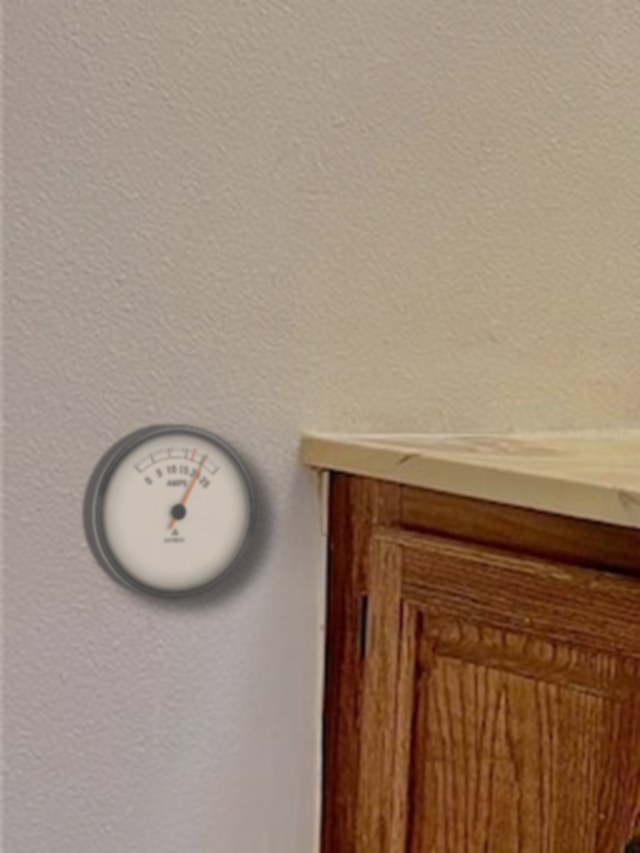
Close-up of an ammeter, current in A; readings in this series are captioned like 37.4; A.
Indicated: 20; A
